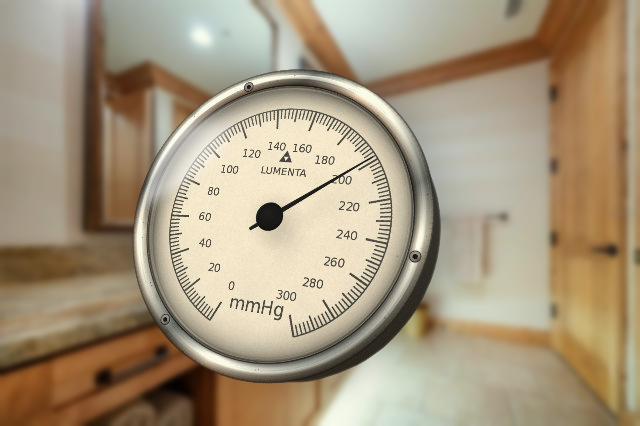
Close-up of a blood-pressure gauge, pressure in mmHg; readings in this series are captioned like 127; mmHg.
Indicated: 200; mmHg
